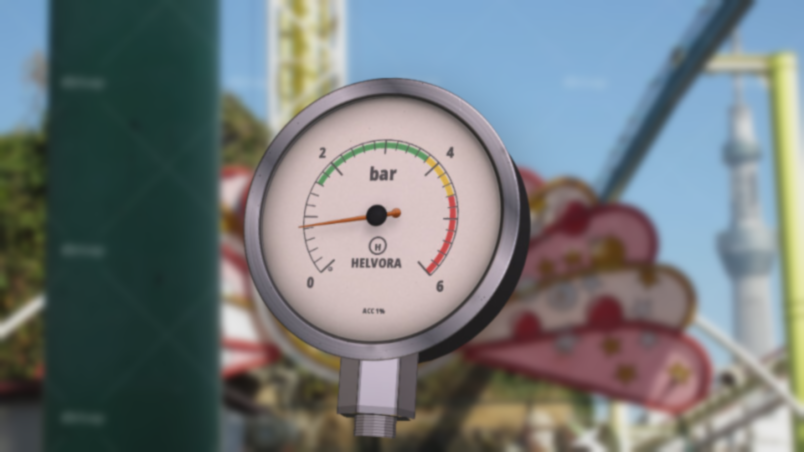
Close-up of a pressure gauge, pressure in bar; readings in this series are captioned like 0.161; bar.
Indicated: 0.8; bar
